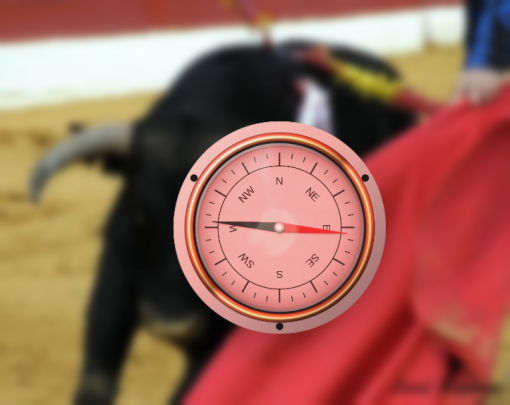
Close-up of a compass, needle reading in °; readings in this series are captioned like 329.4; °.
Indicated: 95; °
